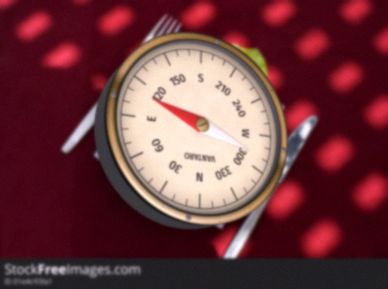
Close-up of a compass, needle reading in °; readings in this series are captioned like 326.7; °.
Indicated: 110; °
